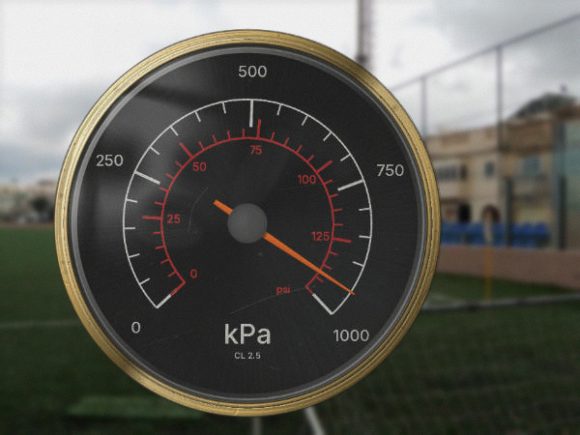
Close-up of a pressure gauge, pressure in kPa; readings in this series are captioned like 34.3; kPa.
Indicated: 950; kPa
